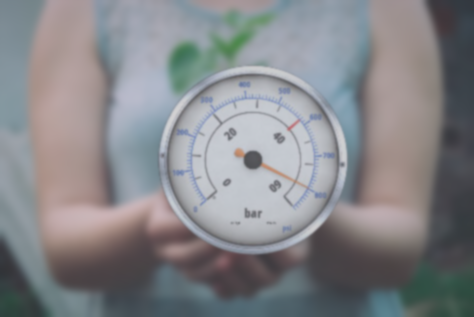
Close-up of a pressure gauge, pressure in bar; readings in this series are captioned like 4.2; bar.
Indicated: 55; bar
